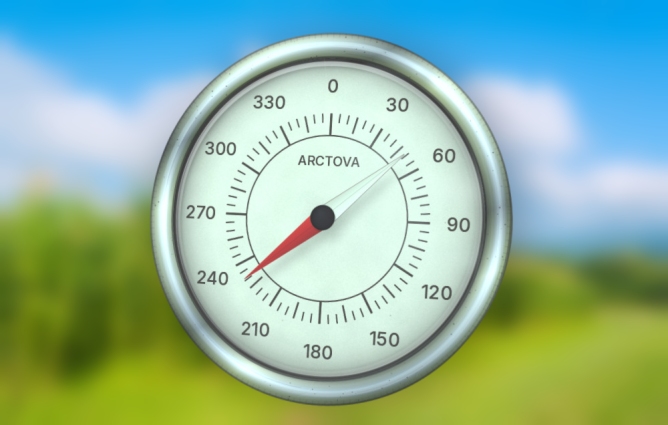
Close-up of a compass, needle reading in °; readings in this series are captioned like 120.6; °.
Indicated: 230; °
